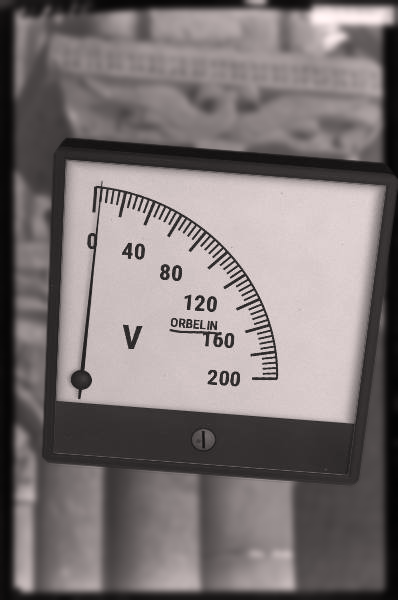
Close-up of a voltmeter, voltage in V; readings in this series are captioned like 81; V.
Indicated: 4; V
